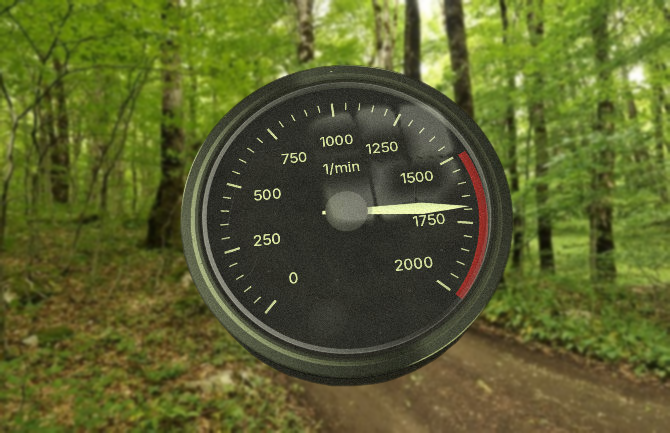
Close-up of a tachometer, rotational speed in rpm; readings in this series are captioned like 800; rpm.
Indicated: 1700; rpm
